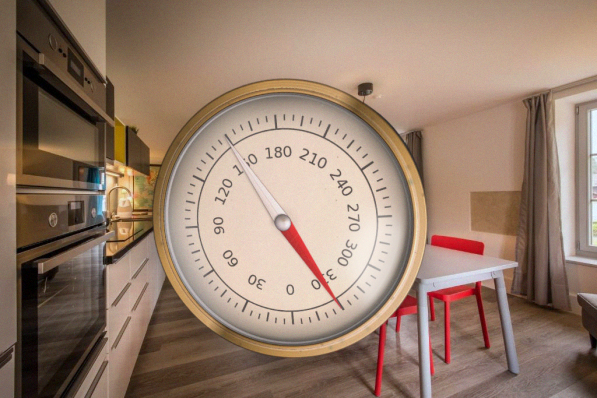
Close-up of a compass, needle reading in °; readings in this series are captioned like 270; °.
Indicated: 330; °
